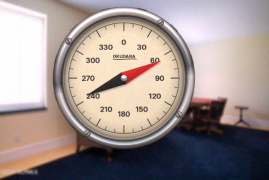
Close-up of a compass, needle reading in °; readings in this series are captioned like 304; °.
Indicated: 65; °
